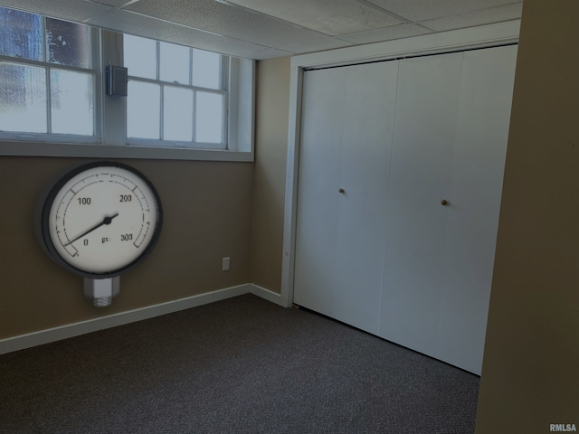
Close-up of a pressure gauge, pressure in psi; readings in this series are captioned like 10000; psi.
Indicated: 20; psi
